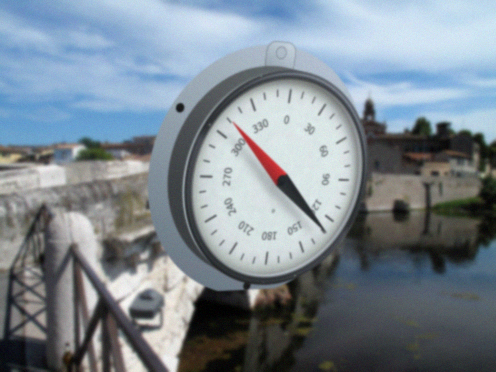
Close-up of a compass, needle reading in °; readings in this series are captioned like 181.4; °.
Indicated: 310; °
